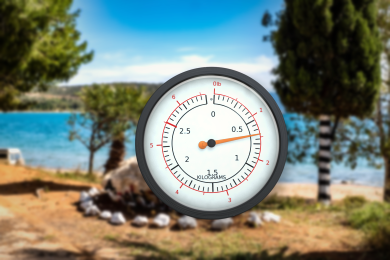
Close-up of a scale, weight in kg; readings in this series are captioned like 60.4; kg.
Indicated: 0.65; kg
